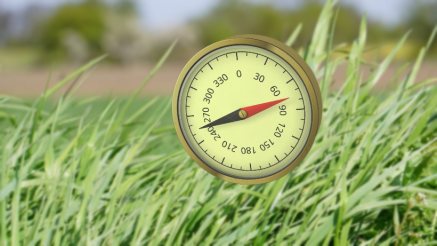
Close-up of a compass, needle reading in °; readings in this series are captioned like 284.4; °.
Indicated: 75; °
